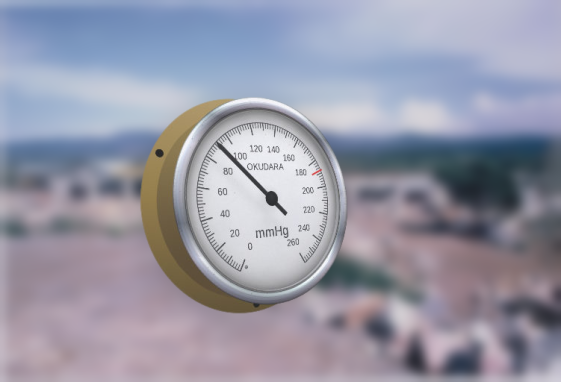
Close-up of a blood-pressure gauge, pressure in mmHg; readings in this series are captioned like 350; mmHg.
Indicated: 90; mmHg
